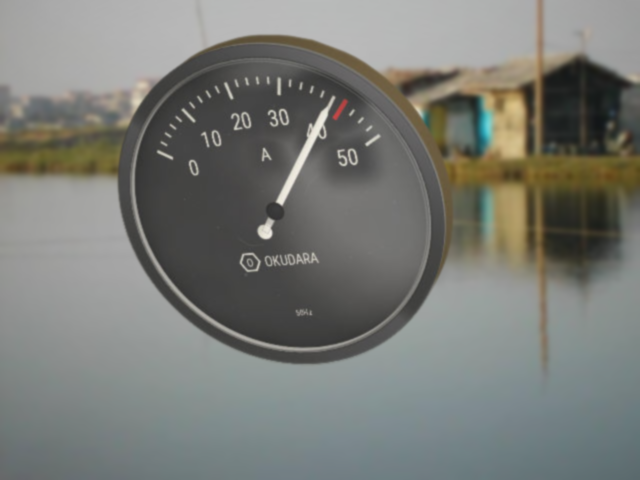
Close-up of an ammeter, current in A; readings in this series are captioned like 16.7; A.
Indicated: 40; A
